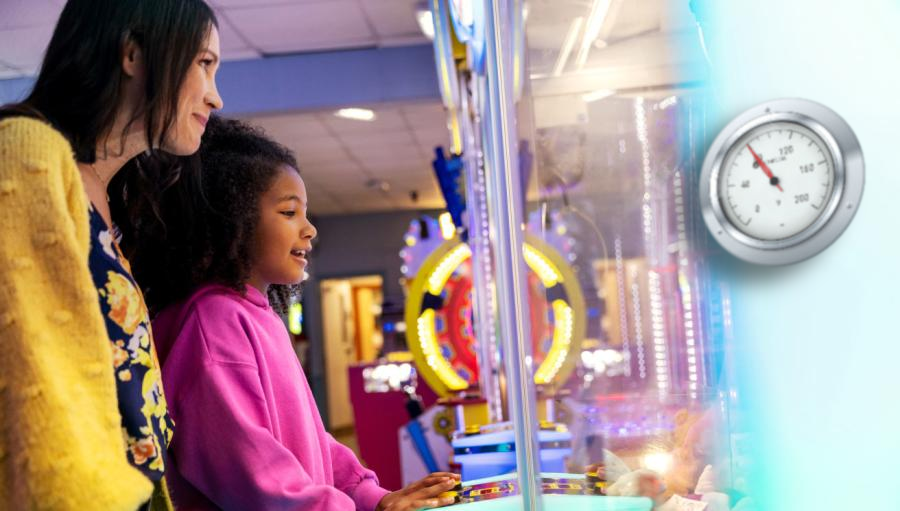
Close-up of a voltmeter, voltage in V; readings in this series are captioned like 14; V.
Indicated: 80; V
